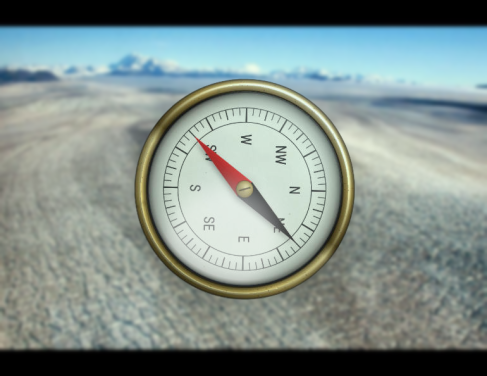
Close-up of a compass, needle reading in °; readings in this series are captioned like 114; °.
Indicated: 225; °
